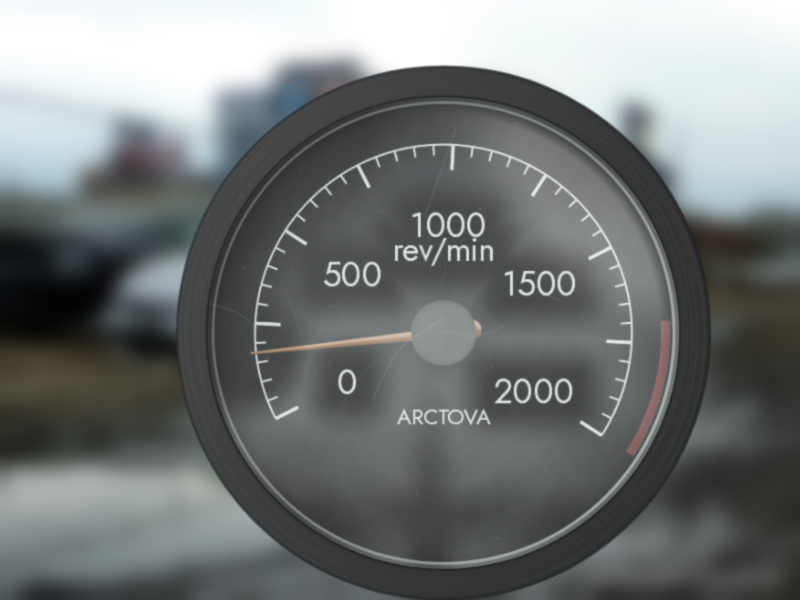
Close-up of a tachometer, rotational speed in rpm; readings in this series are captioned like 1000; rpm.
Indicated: 175; rpm
